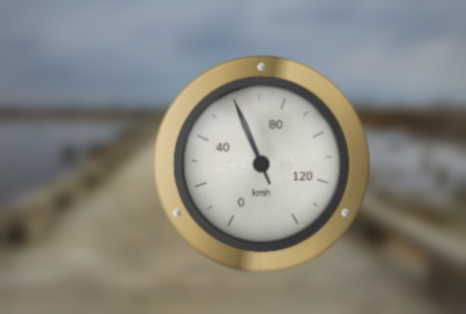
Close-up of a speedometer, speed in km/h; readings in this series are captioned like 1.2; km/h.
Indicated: 60; km/h
